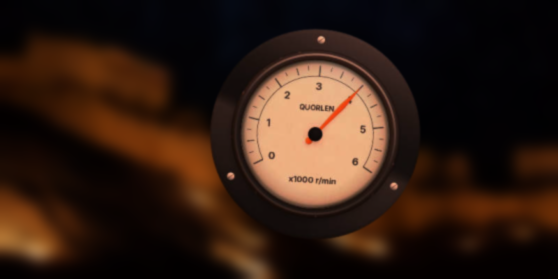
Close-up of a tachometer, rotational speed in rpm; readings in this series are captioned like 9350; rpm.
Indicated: 4000; rpm
